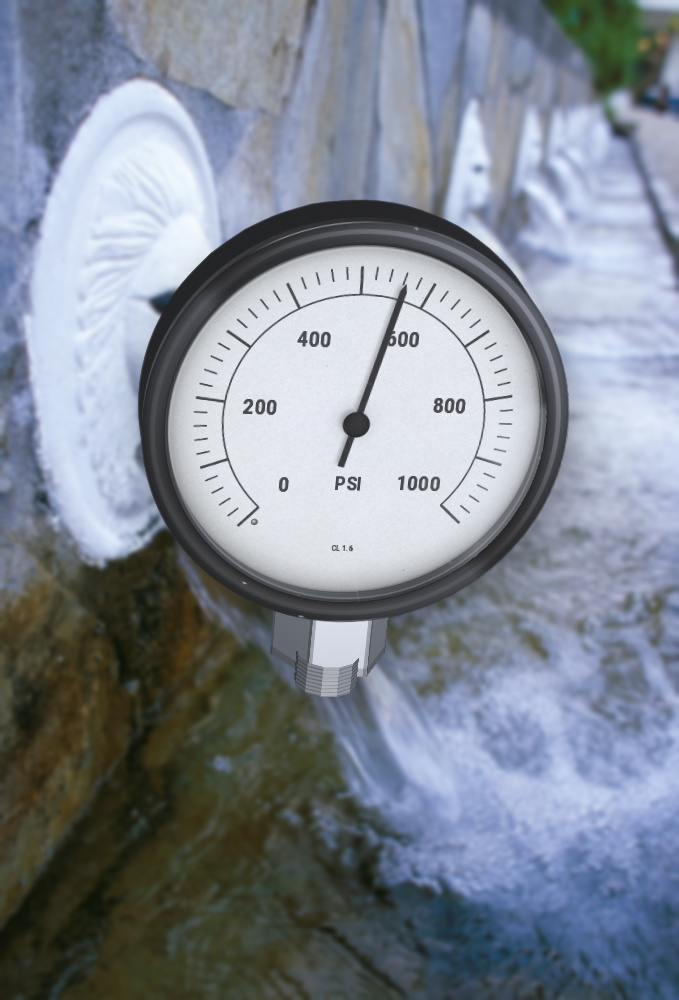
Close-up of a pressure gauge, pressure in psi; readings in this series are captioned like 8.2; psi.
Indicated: 560; psi
